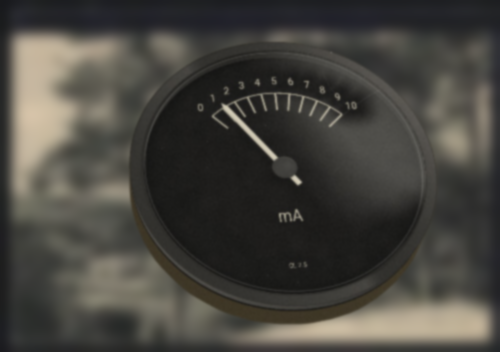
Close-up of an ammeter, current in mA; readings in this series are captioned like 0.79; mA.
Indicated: 1; mA
